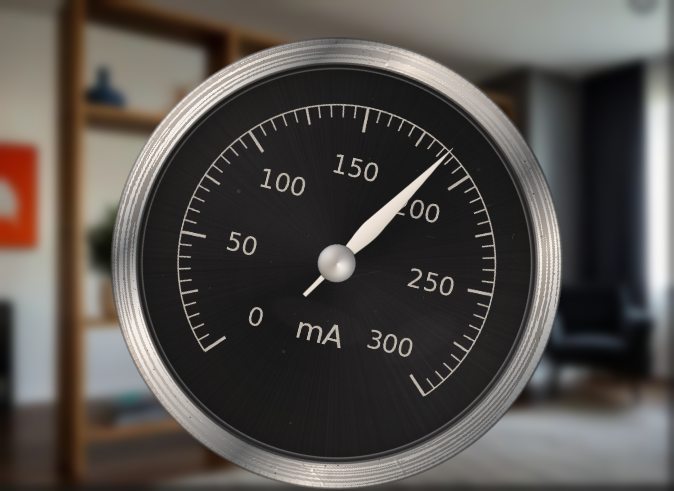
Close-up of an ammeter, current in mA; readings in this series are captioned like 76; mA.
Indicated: 187.5; mA
